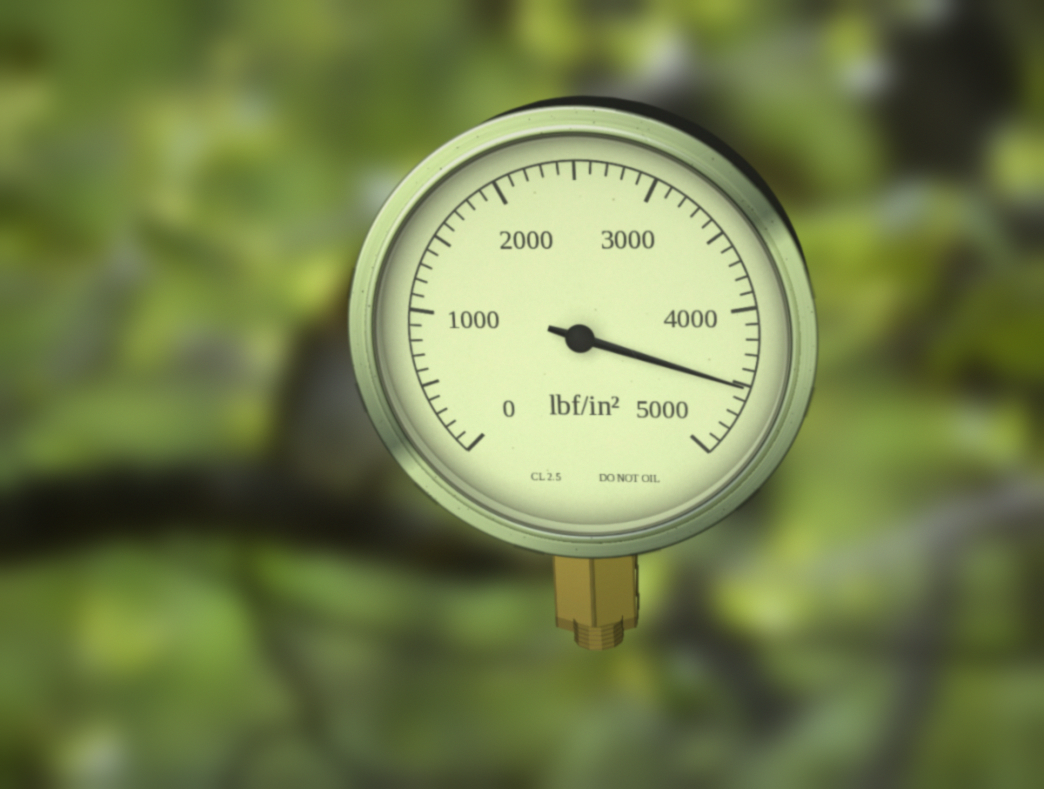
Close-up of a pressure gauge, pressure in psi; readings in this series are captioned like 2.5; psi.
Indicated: 4500; psi
